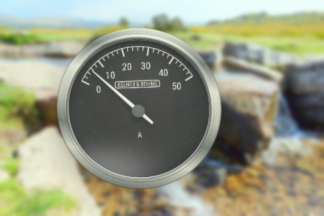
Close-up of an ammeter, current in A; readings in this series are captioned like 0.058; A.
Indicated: 6; A
